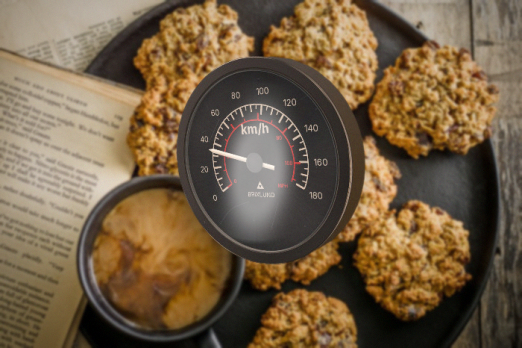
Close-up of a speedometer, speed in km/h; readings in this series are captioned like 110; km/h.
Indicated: 35; km/h
